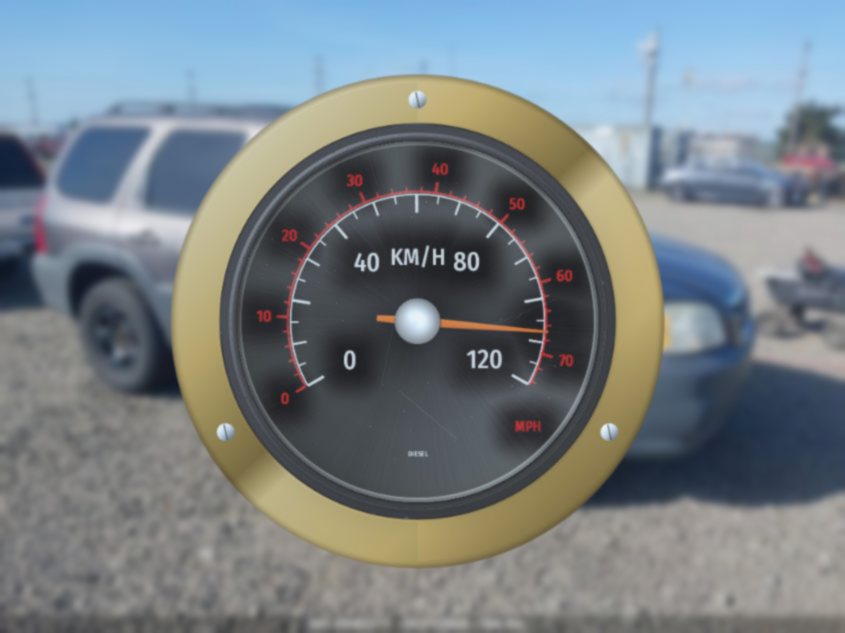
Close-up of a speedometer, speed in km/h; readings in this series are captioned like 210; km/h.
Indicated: 107.5; km/h
